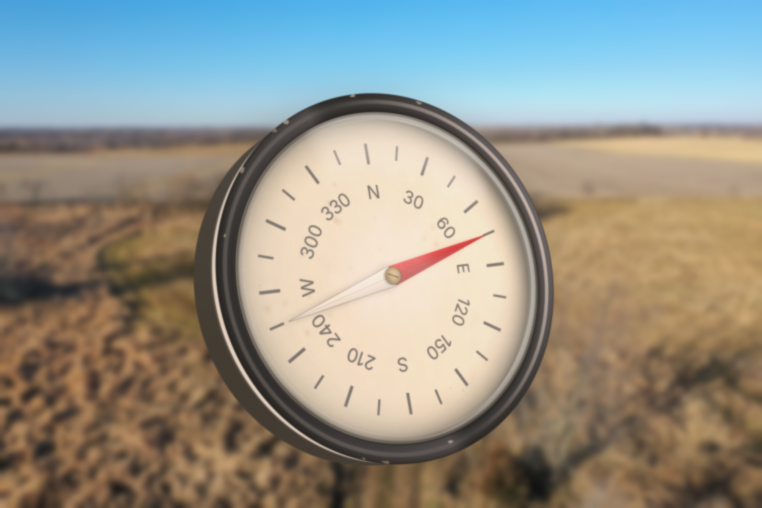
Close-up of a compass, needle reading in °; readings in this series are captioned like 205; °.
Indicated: 75; °
